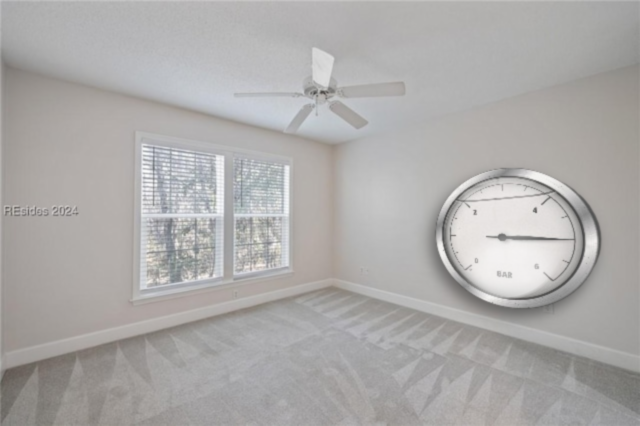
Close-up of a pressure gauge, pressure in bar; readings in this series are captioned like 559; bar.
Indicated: 5; bar
